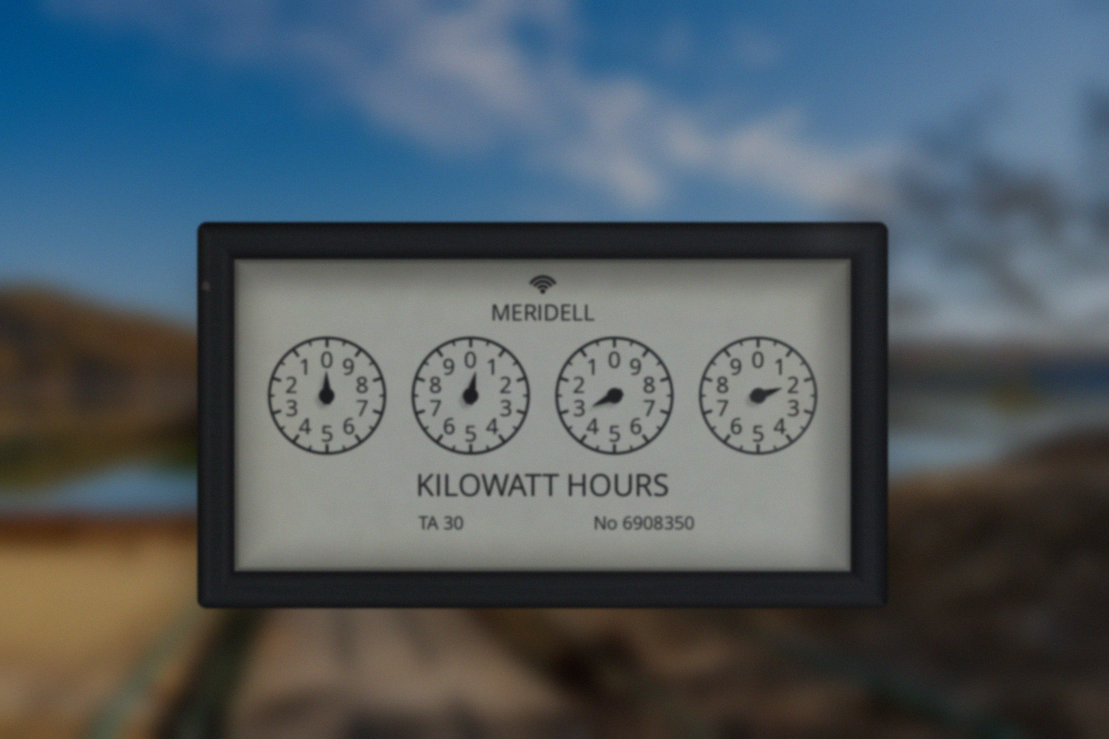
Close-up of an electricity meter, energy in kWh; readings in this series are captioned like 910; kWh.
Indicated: 32; kWh
